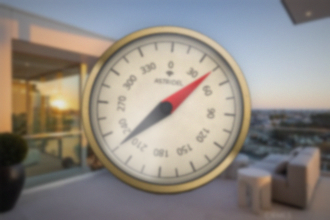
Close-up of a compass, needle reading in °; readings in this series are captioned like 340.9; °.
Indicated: 45; °
